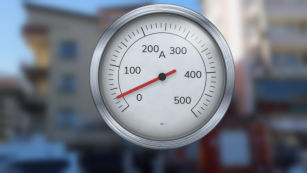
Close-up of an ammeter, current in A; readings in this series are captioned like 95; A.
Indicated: 30; A
